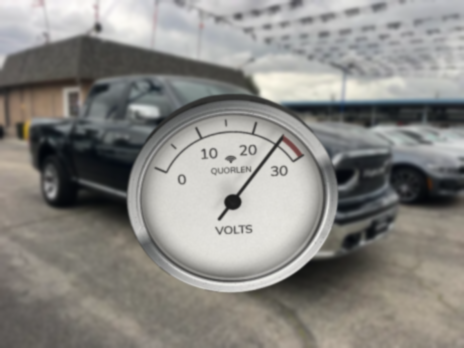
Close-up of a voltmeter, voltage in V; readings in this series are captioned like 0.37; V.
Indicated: 25; V
